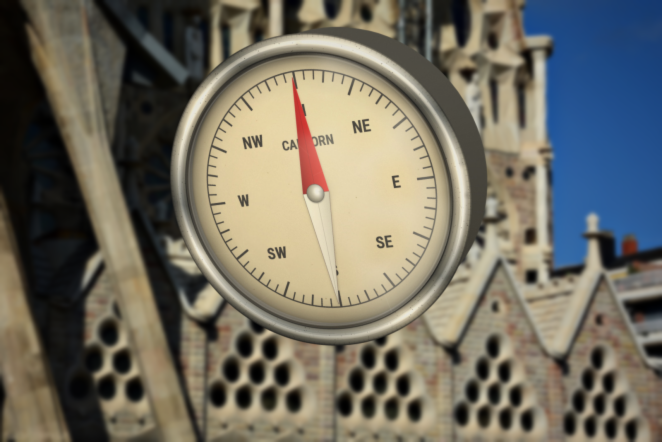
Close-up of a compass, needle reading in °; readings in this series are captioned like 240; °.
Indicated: 0; °
